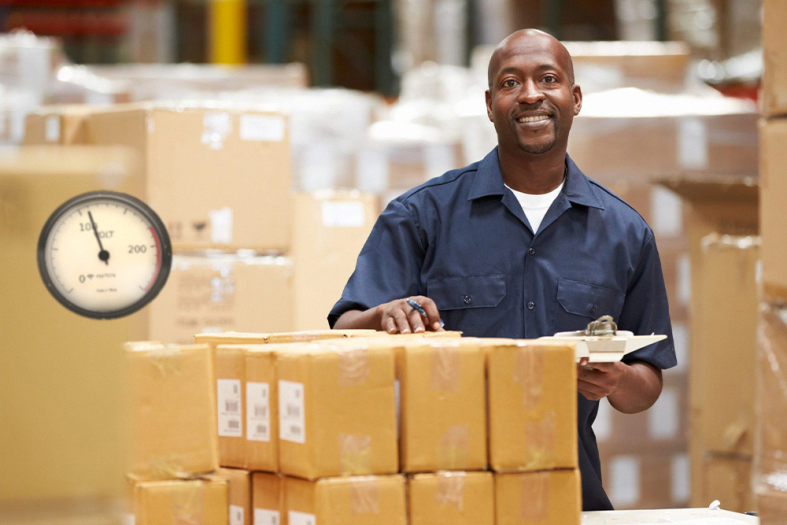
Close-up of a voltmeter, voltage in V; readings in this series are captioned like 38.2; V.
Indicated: 110; V
